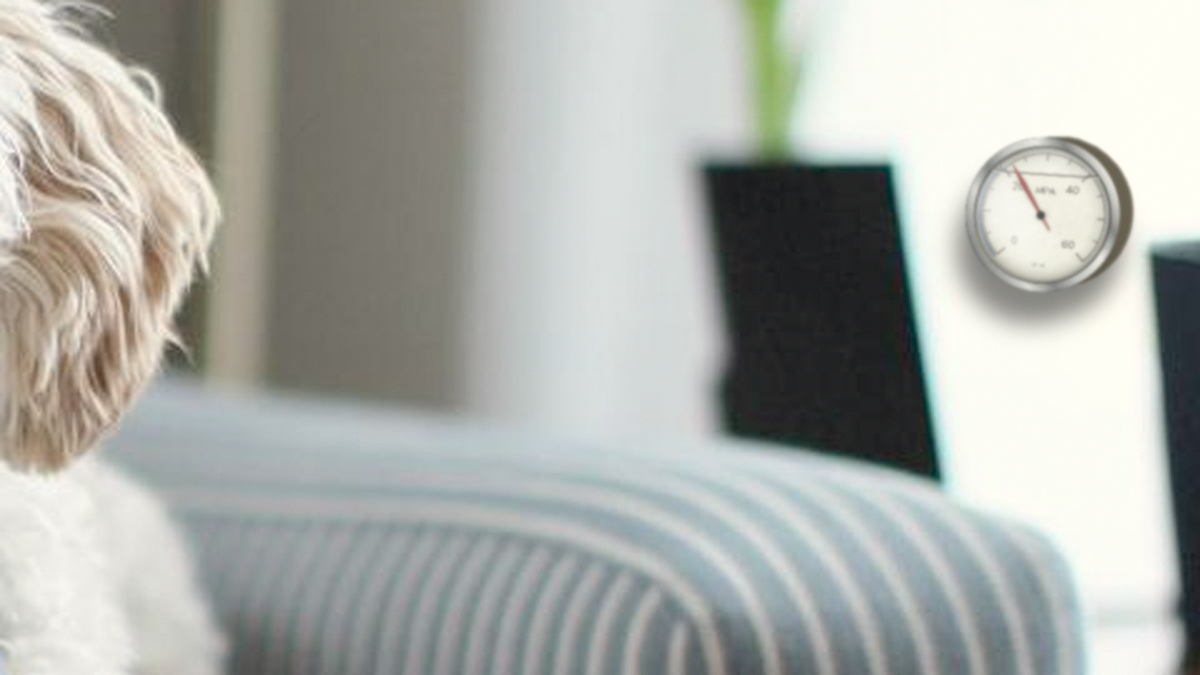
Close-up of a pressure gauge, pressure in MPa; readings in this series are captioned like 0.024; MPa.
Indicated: 22.5; MPa
